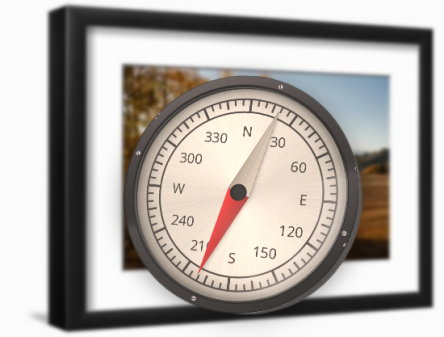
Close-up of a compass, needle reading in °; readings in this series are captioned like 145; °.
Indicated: 200; °
